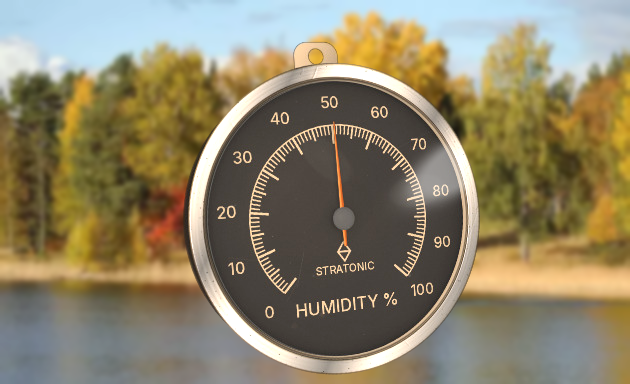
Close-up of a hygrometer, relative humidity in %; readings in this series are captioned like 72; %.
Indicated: 50; %
